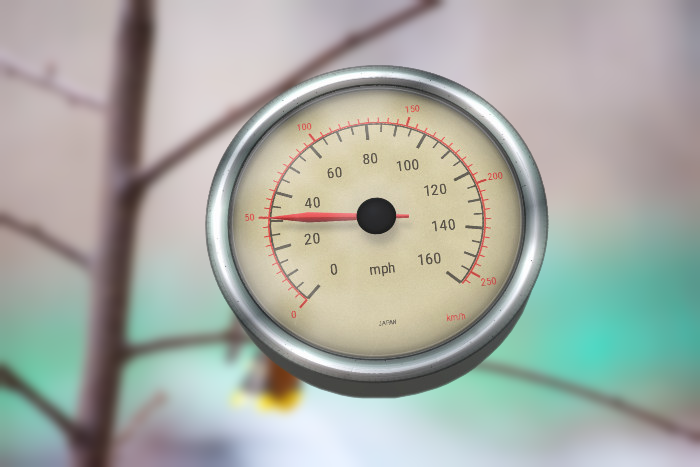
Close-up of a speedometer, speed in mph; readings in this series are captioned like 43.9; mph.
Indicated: 30; mph
